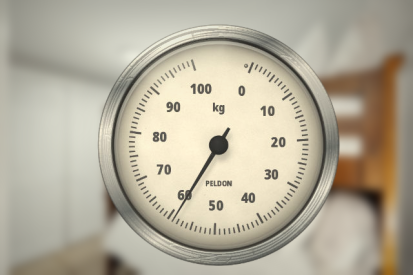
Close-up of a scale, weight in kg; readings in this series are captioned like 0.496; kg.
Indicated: 59; kg
